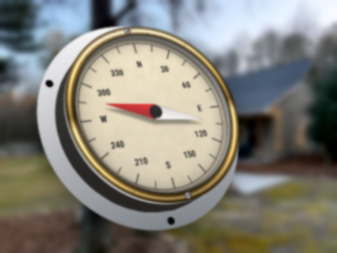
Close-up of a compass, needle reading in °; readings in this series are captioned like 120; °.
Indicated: 285; °
